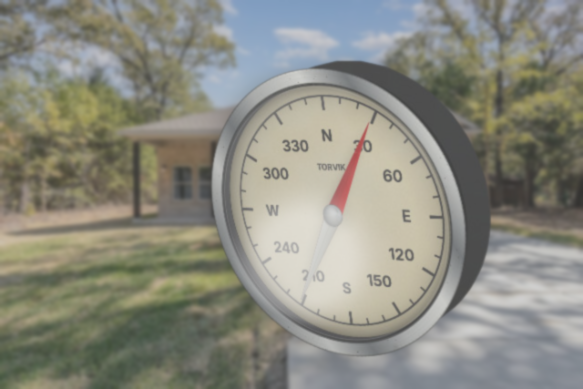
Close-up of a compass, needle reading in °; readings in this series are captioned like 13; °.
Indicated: 30; °
